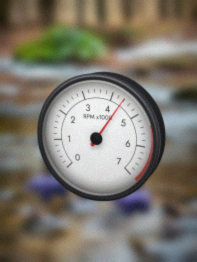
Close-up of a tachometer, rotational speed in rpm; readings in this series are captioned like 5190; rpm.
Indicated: 4400; rpm
